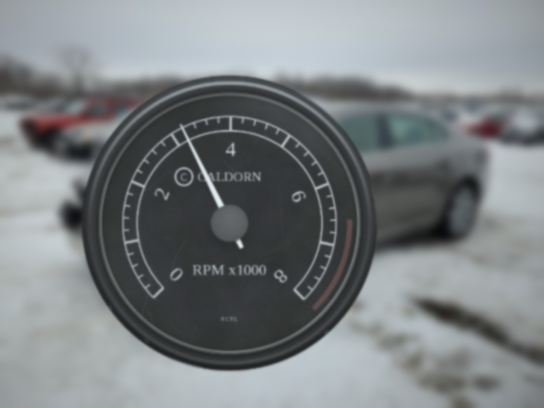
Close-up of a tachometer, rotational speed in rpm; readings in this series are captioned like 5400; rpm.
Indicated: 3200; rpm
